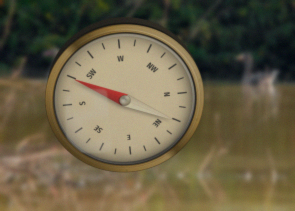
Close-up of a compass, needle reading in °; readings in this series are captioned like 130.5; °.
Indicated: 210; °
